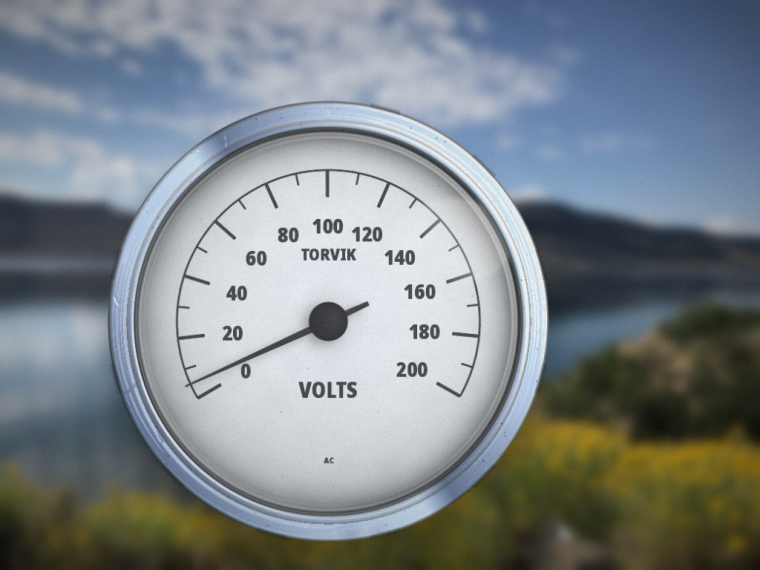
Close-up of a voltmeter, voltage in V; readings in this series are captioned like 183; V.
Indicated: 5; V
